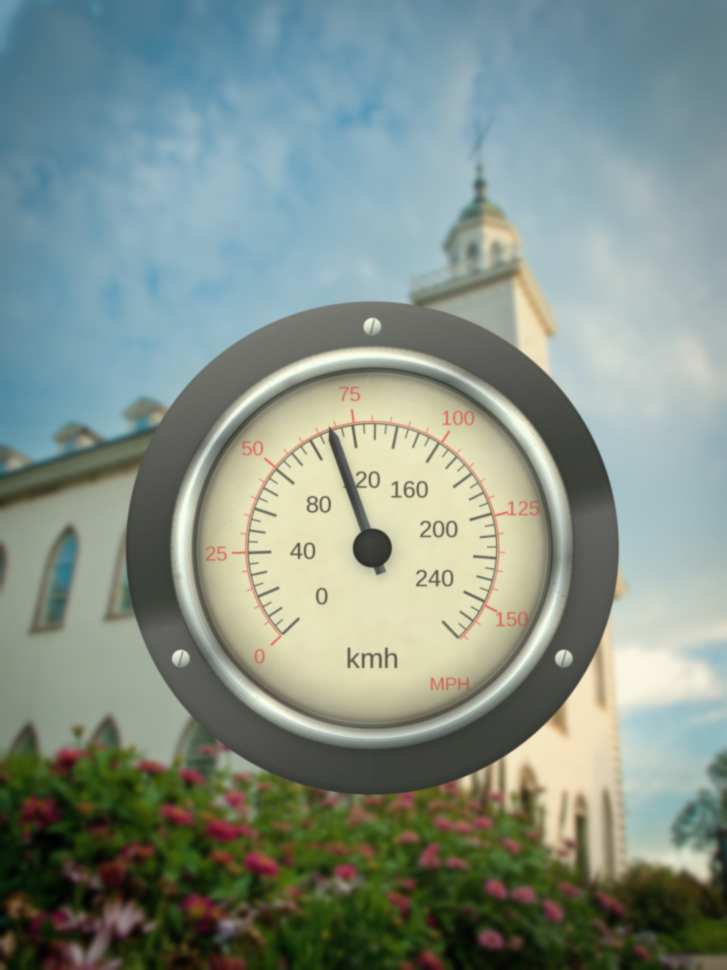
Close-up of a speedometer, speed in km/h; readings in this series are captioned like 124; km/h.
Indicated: 110; km/h
